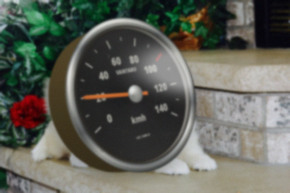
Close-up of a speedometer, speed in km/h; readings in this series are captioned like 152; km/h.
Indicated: 20; km/h
